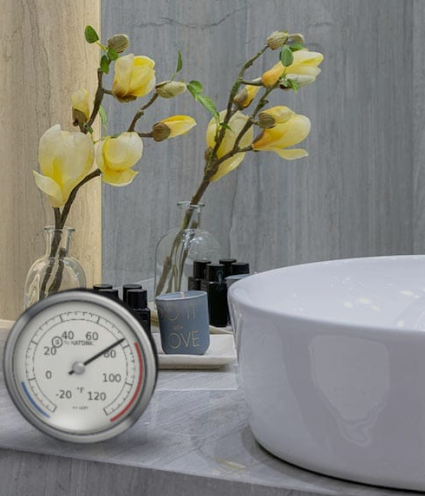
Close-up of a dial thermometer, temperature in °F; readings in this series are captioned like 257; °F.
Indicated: 76; °F
